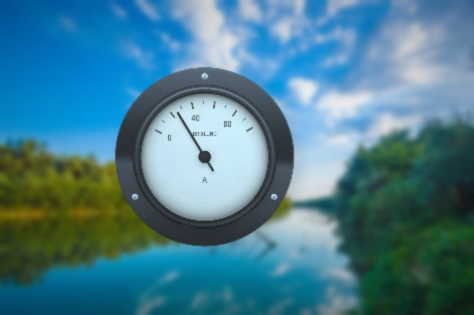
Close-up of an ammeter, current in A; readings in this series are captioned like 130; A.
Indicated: 25; A
